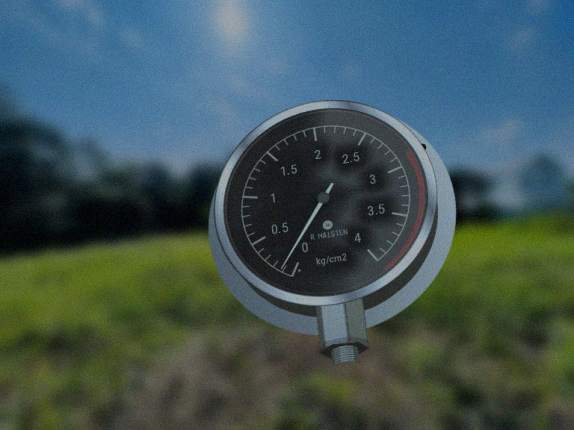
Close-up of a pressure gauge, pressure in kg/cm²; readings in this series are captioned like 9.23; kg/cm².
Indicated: 0.1; kg/cm²
